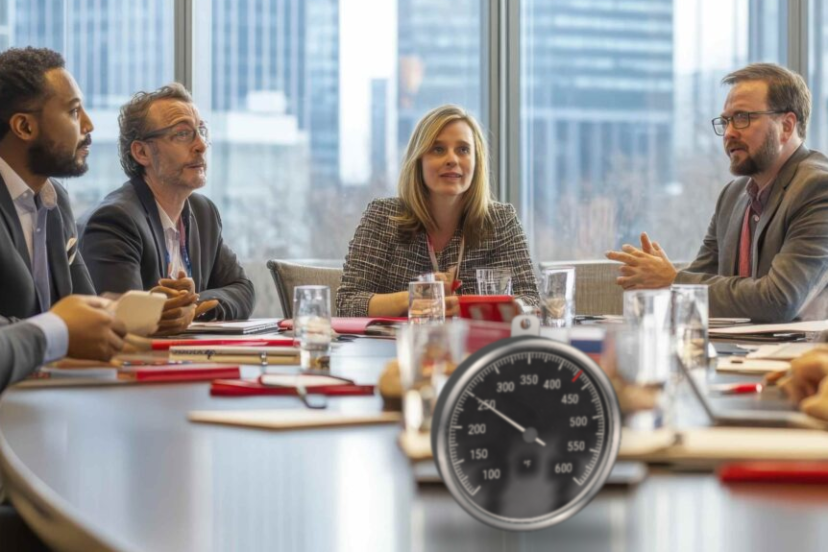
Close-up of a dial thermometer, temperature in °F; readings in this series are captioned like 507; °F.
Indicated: 250; °F
